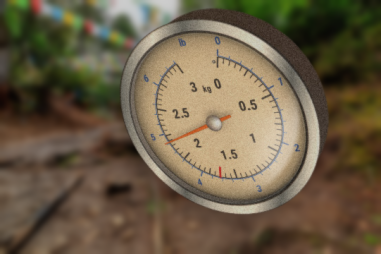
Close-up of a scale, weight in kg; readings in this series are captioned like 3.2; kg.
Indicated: 2.2; kg
